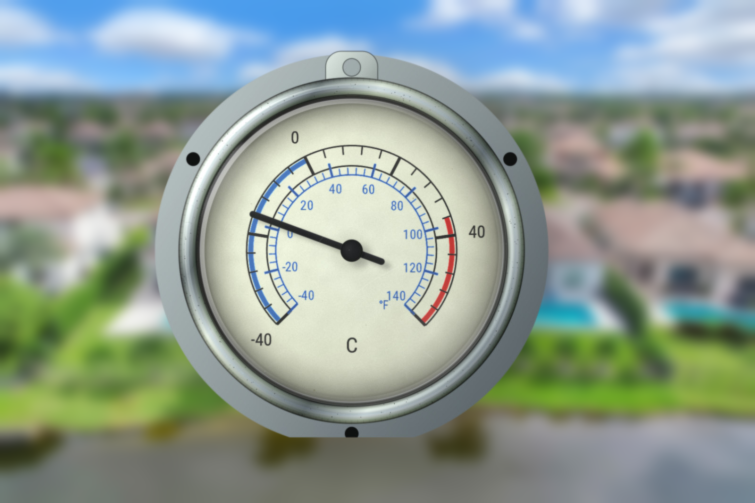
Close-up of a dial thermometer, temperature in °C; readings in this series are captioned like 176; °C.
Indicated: -16; °C
